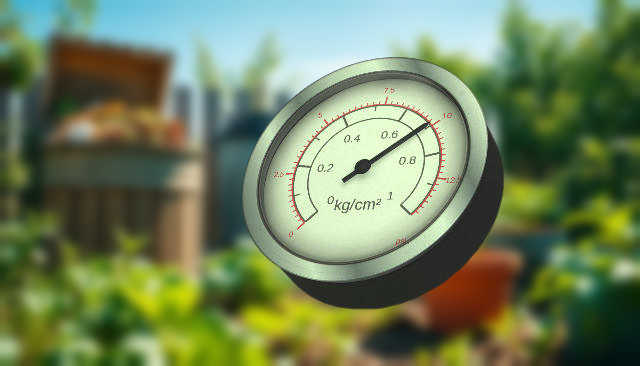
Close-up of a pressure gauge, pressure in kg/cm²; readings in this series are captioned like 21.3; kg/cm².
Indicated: 0.7; kg/cm²
